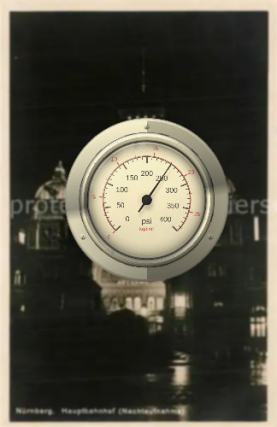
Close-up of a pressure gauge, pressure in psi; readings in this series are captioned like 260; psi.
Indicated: 250; psi
